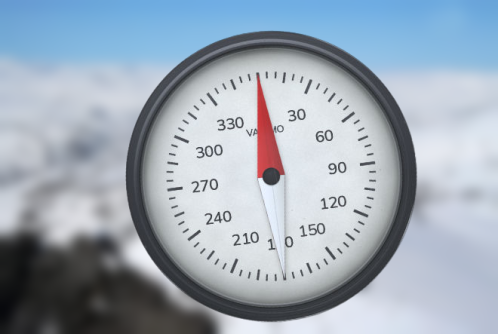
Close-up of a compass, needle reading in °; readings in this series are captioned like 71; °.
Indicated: 0; °
